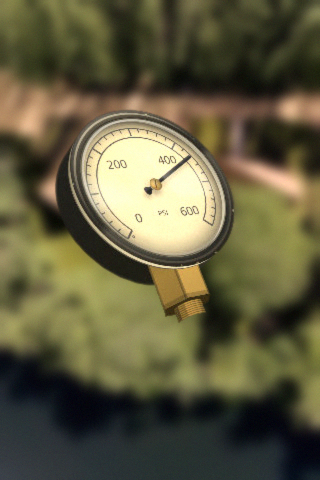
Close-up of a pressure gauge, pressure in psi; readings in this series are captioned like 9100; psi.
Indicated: 440; psi
